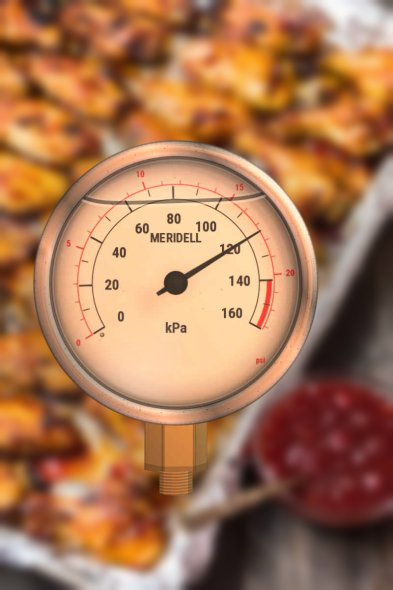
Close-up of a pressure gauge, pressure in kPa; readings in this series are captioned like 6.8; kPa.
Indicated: 120; kPa
